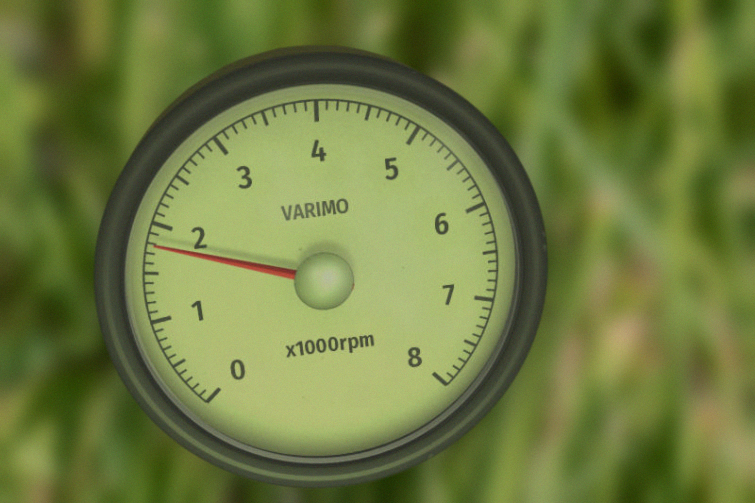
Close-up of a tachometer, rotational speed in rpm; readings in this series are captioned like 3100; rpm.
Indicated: 1800; rpm
